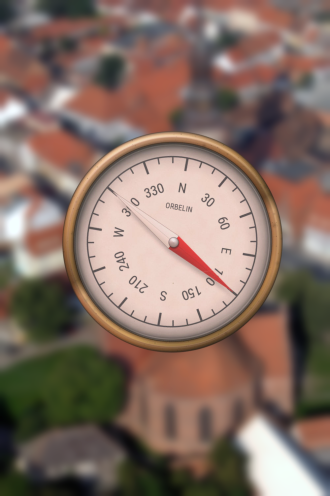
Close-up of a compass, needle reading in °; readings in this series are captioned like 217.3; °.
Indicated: 120; °
